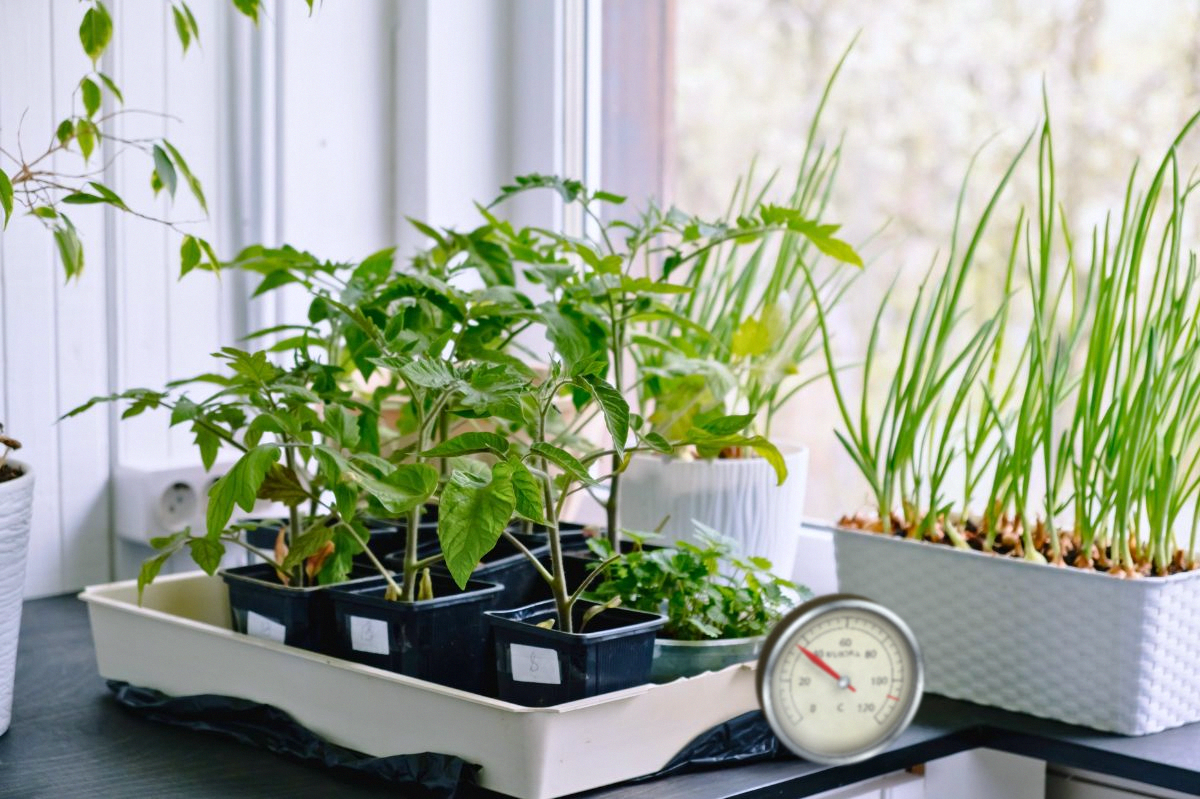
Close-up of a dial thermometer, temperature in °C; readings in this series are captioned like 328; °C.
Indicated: 36; °C
